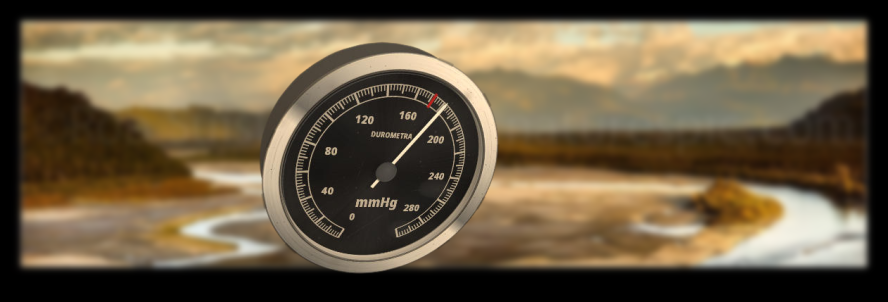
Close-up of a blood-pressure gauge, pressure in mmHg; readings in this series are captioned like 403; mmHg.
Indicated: 180; mmHg
